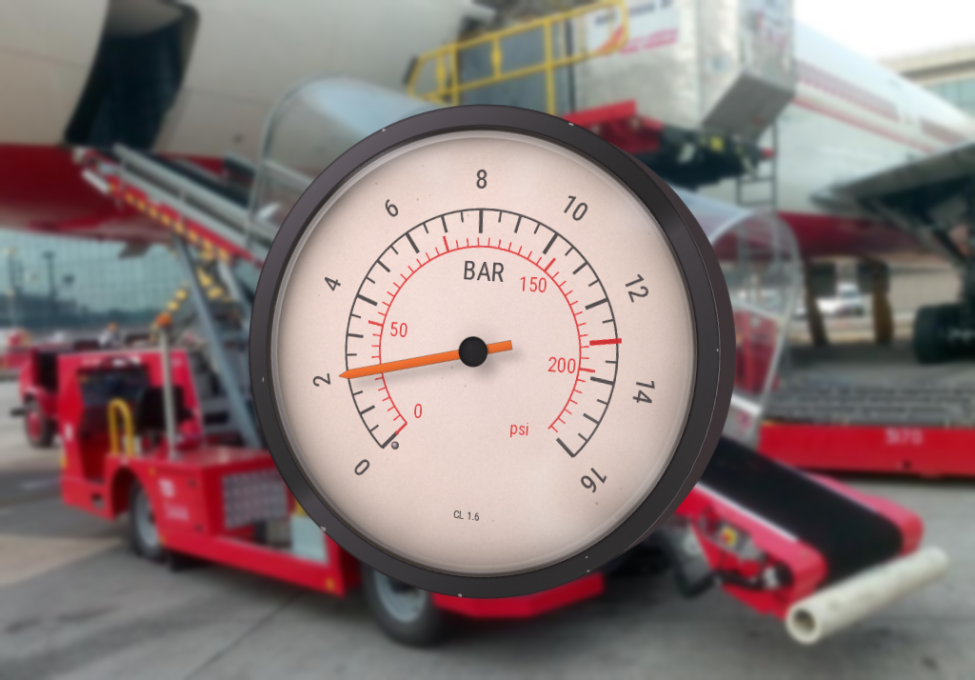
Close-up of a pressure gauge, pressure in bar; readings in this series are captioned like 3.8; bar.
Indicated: 2; bar
